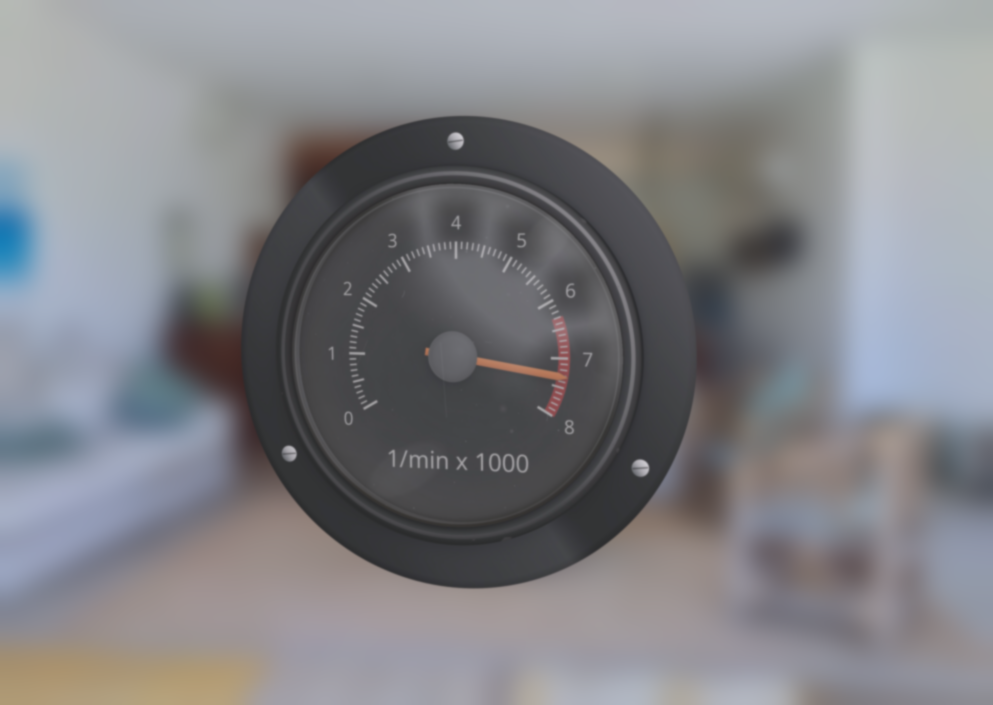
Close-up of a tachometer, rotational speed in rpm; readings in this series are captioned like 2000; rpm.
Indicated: 7300; rpm
